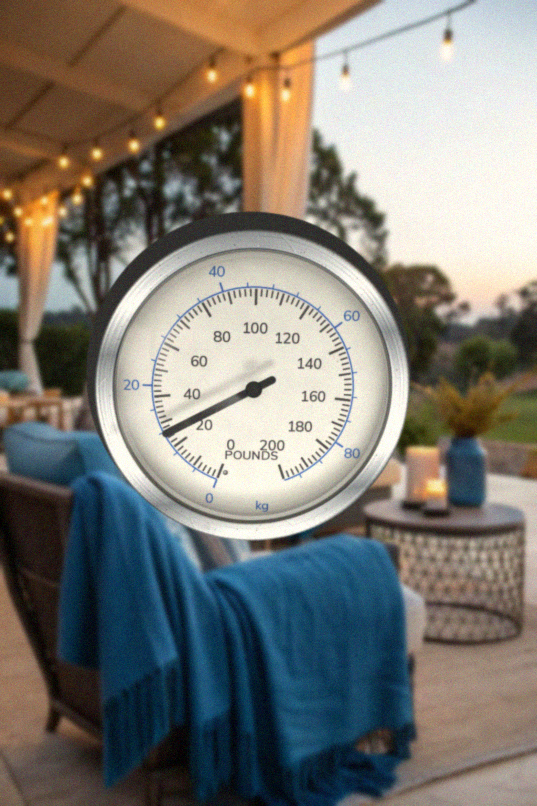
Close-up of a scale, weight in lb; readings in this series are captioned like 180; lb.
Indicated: 26; lb
